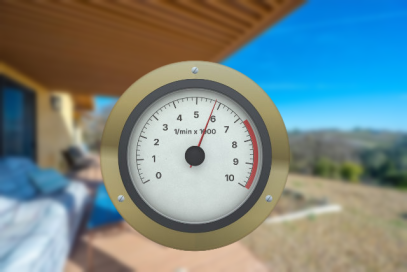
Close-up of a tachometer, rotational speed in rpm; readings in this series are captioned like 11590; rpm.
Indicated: 5800; rpm
